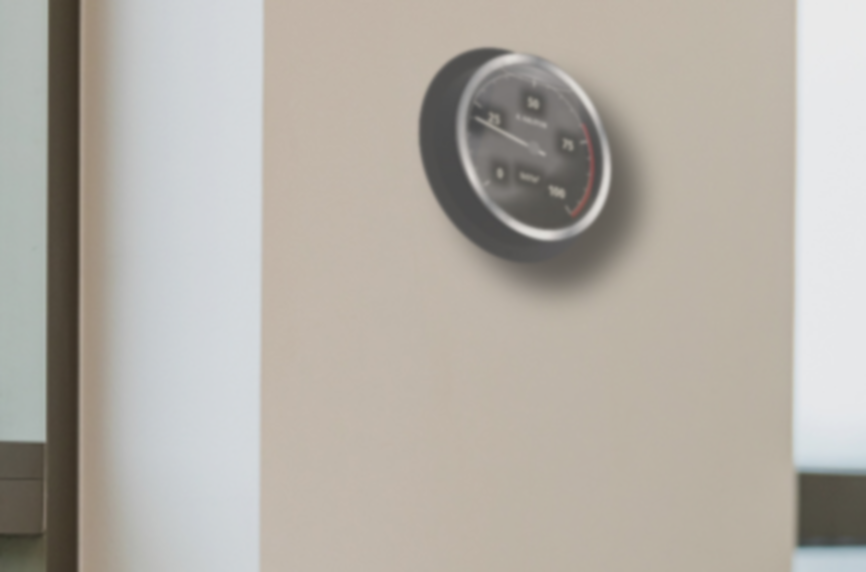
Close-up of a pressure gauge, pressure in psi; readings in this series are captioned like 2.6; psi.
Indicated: 20; psi
